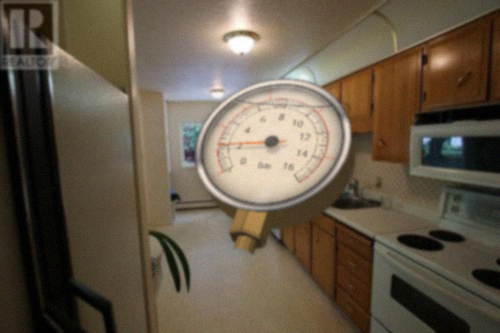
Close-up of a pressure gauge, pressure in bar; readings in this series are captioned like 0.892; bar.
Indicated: 2; bar
